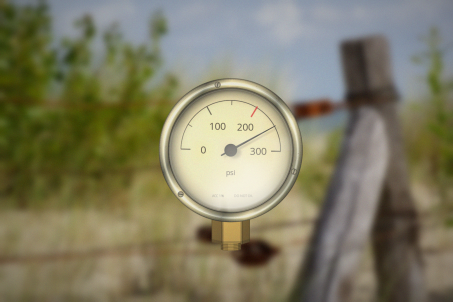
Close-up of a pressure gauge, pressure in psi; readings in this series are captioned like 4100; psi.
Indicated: 250; psi
